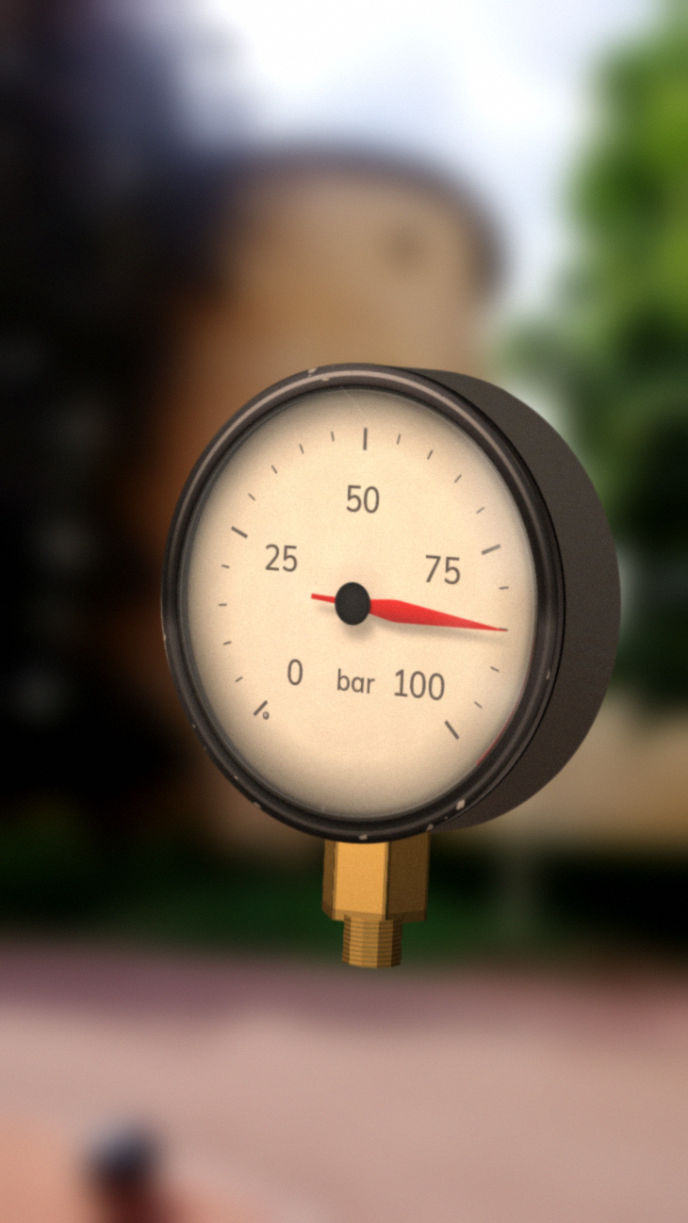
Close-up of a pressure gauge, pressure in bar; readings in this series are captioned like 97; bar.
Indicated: 85; bar
